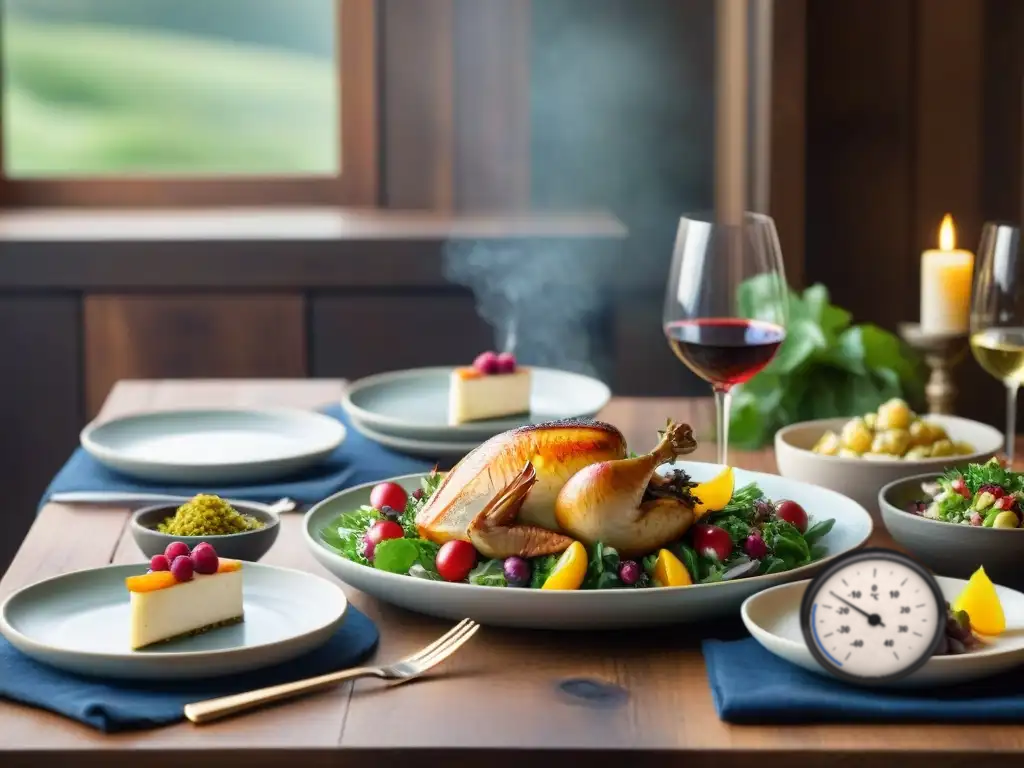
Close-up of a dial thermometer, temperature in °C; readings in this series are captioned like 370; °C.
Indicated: -15; °C
